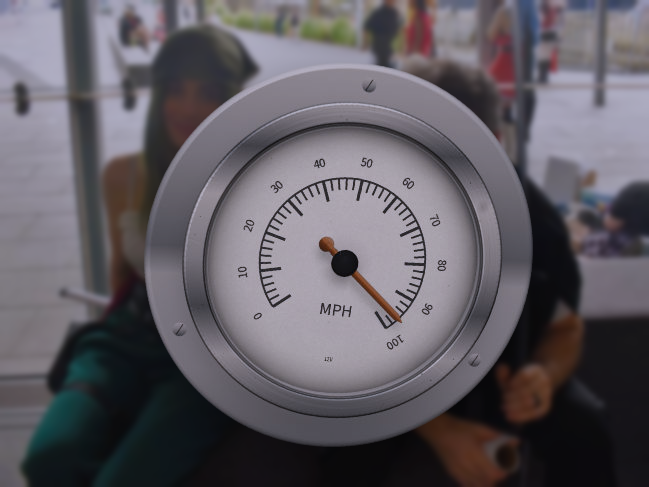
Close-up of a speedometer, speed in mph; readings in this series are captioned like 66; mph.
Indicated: 96; mph
